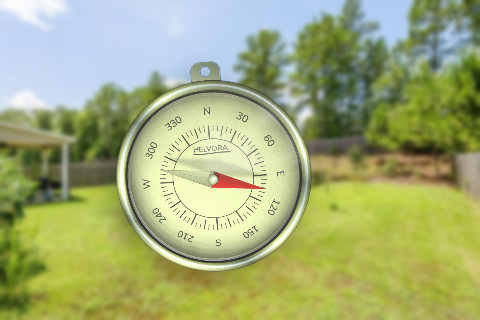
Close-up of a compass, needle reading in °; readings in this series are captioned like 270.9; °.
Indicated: 105; °
